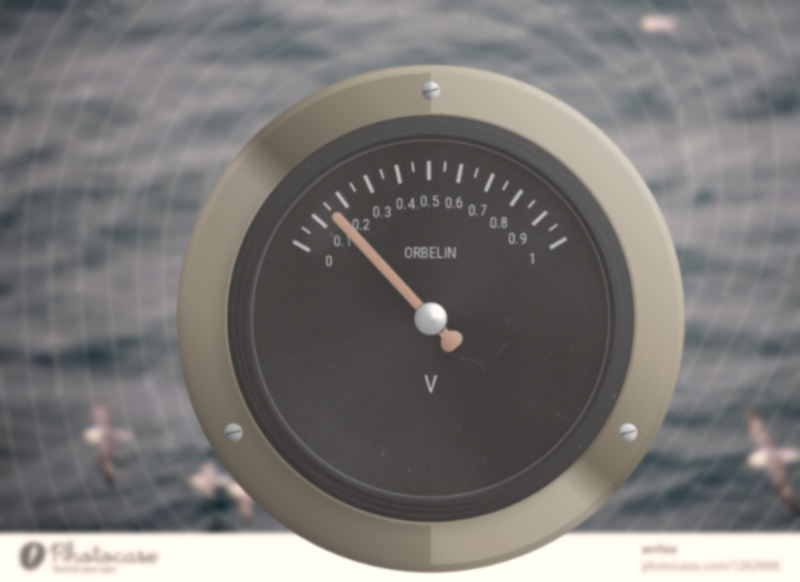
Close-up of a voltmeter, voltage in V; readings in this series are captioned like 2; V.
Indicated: 0.15; V
